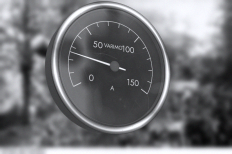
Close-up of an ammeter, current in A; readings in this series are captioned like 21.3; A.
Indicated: 25; A
